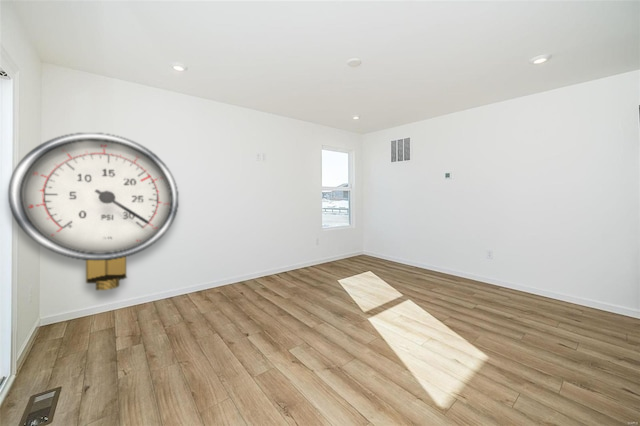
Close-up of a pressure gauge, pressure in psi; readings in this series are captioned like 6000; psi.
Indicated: 29; psi
